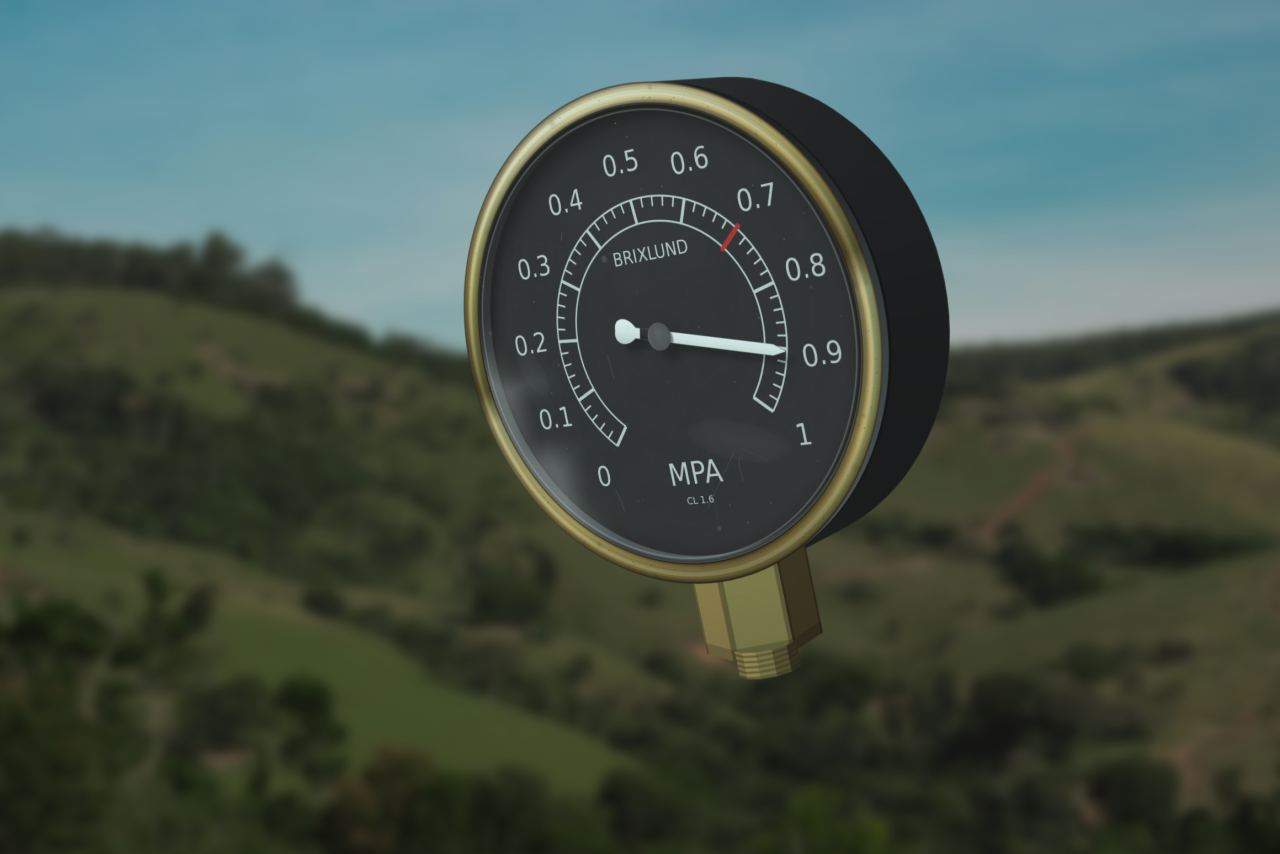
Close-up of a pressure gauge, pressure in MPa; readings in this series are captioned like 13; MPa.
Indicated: 0.9; MPa
